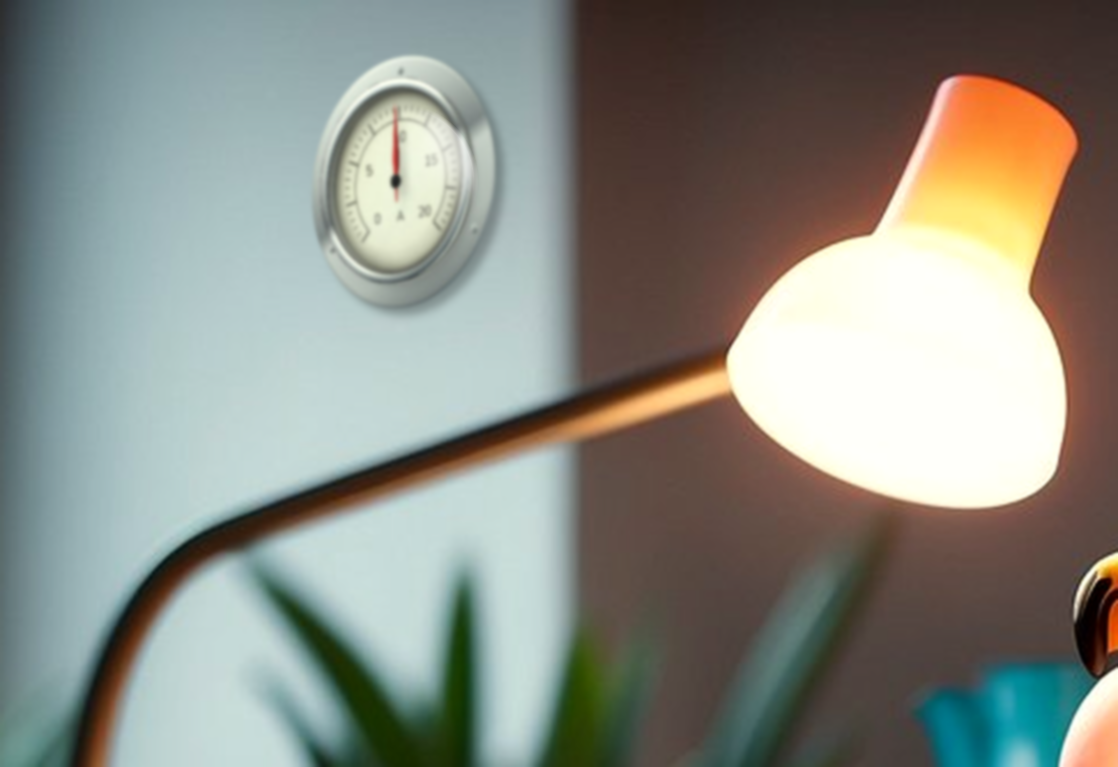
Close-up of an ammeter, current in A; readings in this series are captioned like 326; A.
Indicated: 10; A
